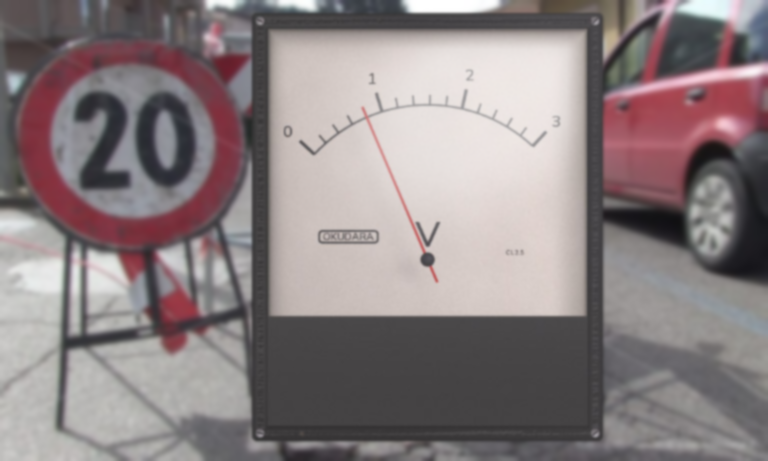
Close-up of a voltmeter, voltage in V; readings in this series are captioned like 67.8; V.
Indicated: 0.8; V
